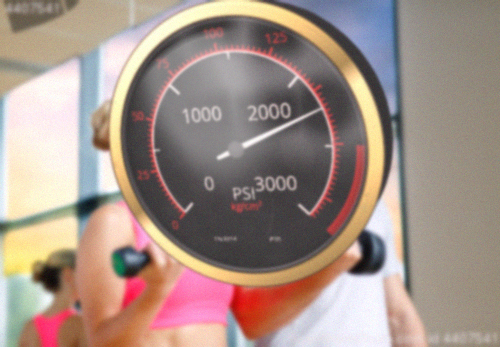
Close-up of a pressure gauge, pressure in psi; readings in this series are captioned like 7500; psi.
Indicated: 2250; psi
